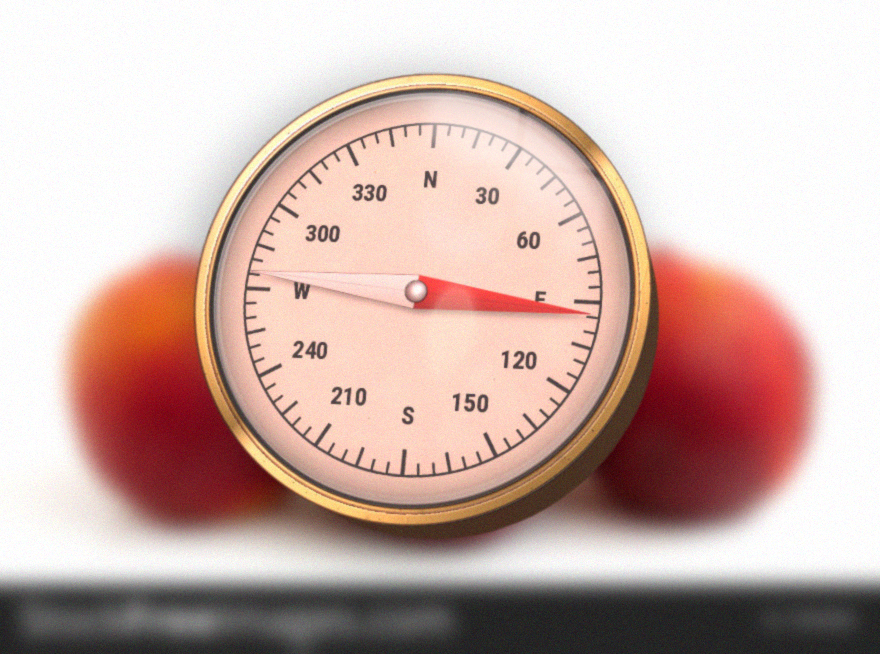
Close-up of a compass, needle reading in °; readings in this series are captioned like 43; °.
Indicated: 95; °
